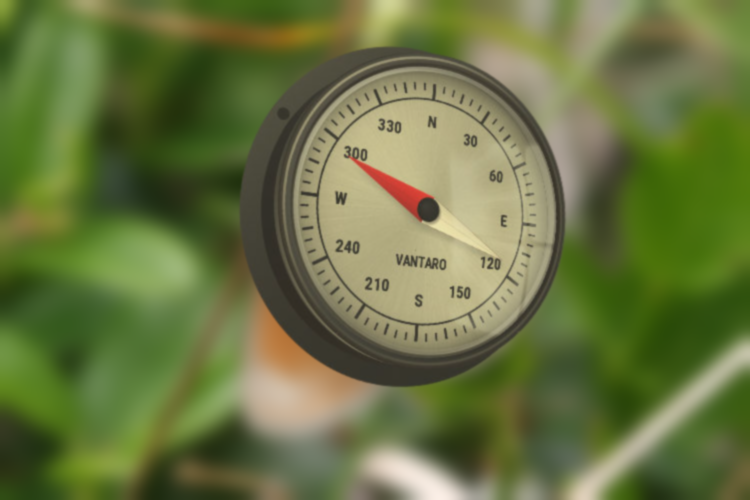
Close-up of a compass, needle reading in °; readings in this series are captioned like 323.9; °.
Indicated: 295; °
